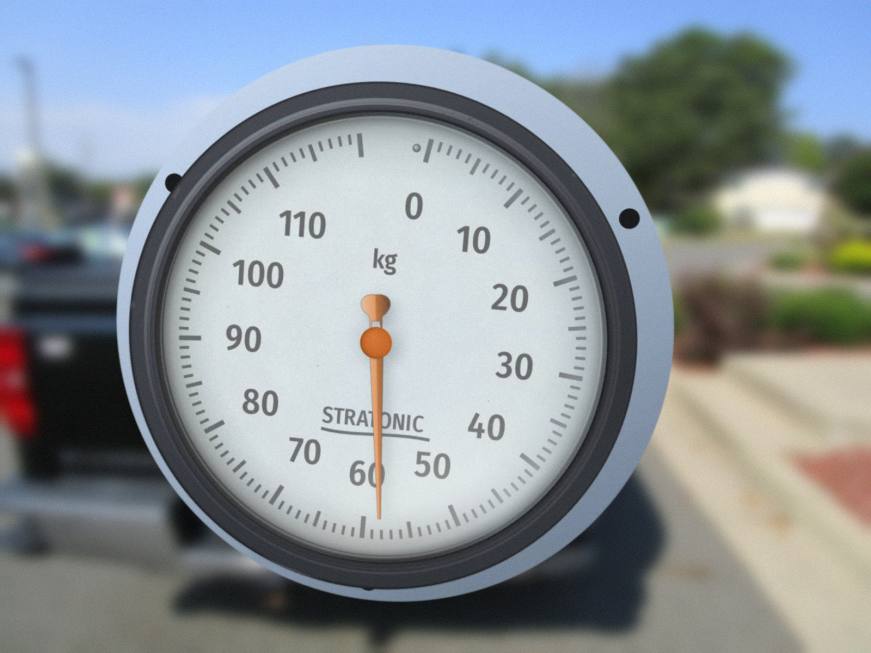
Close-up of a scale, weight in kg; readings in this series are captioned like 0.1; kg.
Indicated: 58; kg
